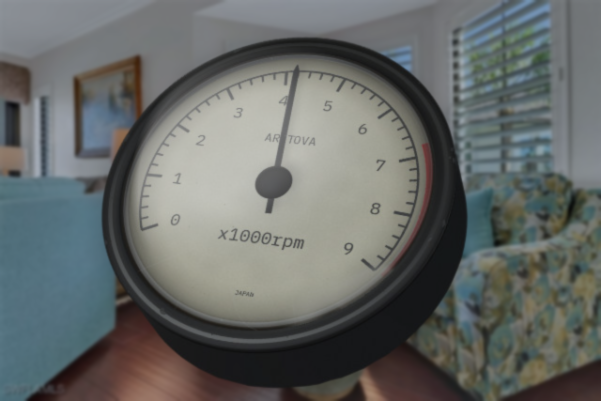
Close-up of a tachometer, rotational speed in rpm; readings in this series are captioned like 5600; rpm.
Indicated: 4200; rpm
